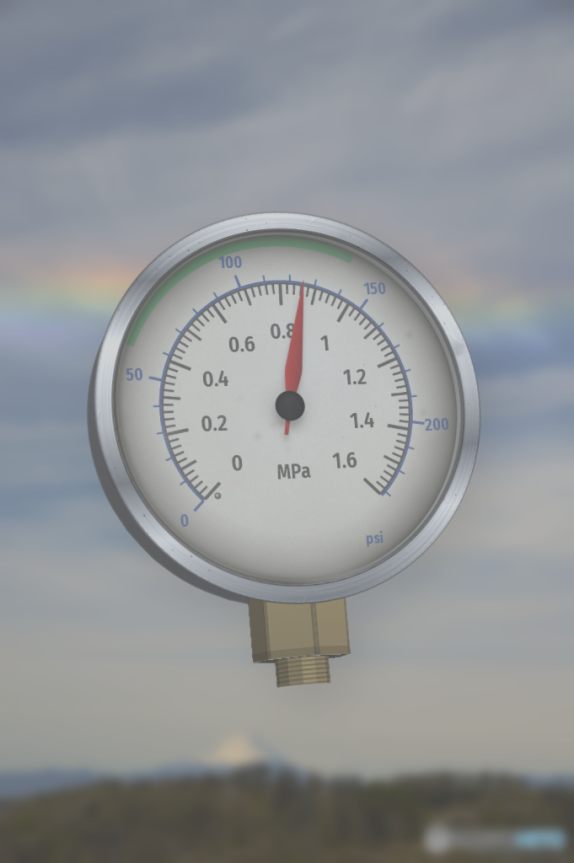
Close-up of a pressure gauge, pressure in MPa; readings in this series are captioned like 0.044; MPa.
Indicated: 0.86; MPa
